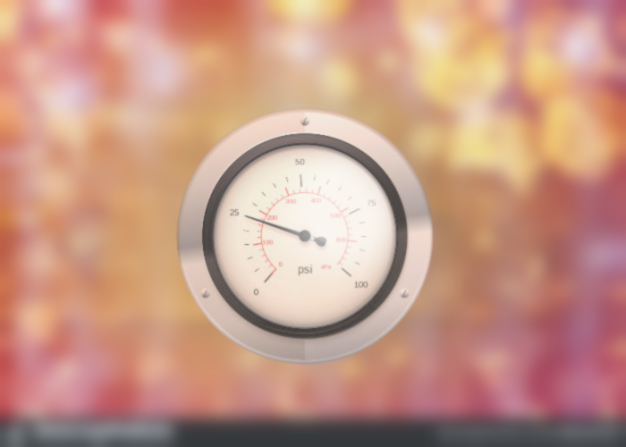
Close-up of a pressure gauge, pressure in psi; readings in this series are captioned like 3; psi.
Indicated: 25; psi
